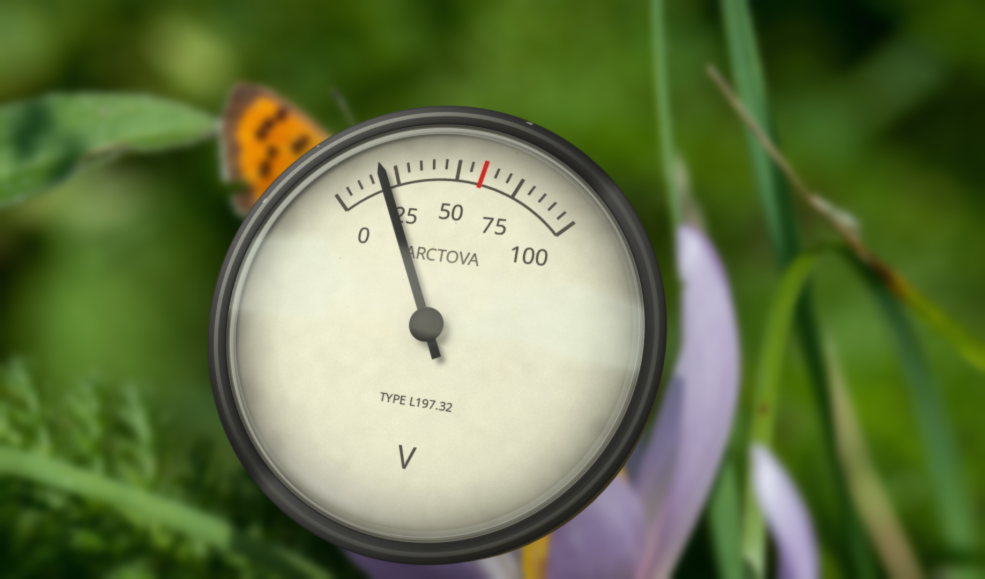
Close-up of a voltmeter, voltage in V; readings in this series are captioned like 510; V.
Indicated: 20; V
